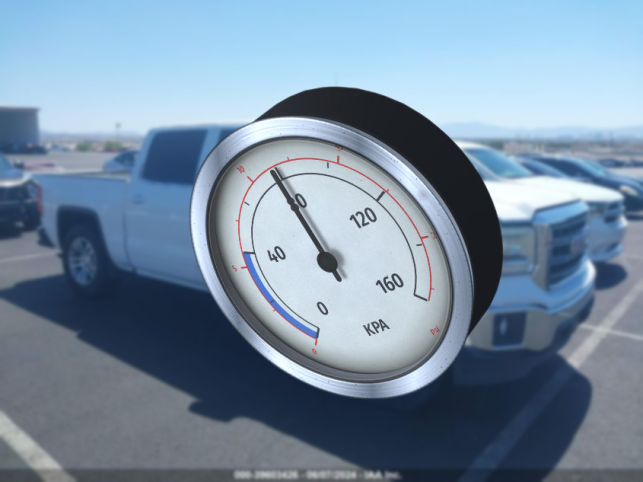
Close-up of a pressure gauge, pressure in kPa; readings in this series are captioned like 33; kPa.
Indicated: 80; kPa
